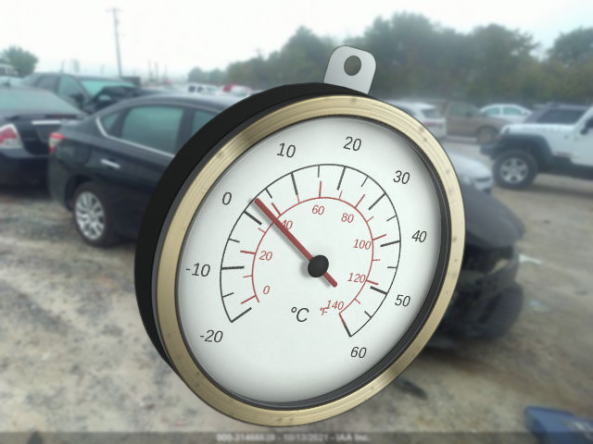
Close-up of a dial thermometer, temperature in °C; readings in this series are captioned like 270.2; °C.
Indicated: 2.5; °C
